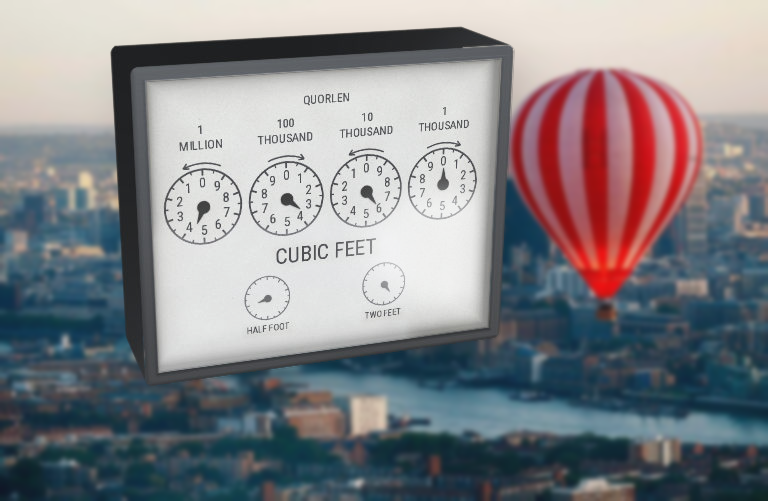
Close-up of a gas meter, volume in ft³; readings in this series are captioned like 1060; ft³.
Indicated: 436000; ft³
